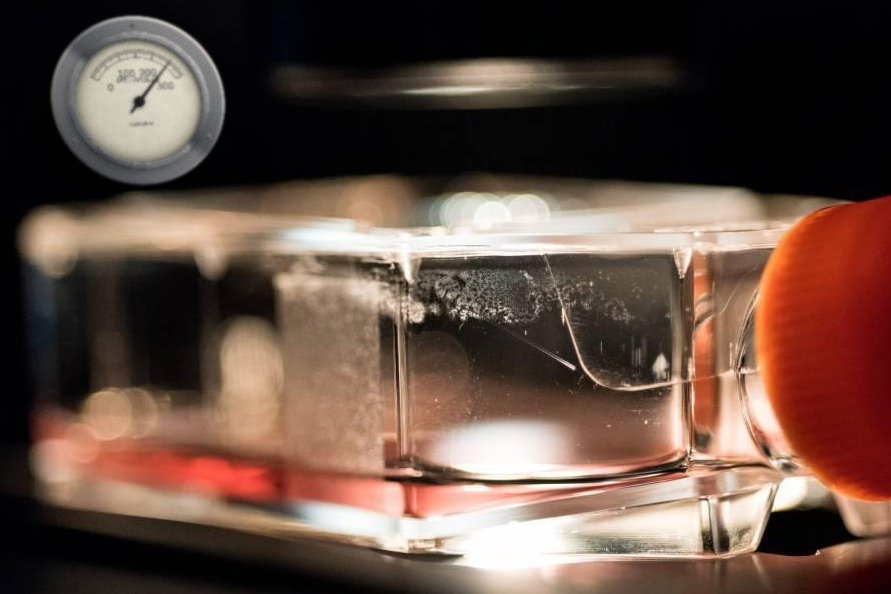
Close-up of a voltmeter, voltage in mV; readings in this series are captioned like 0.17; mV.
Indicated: 250; mV
